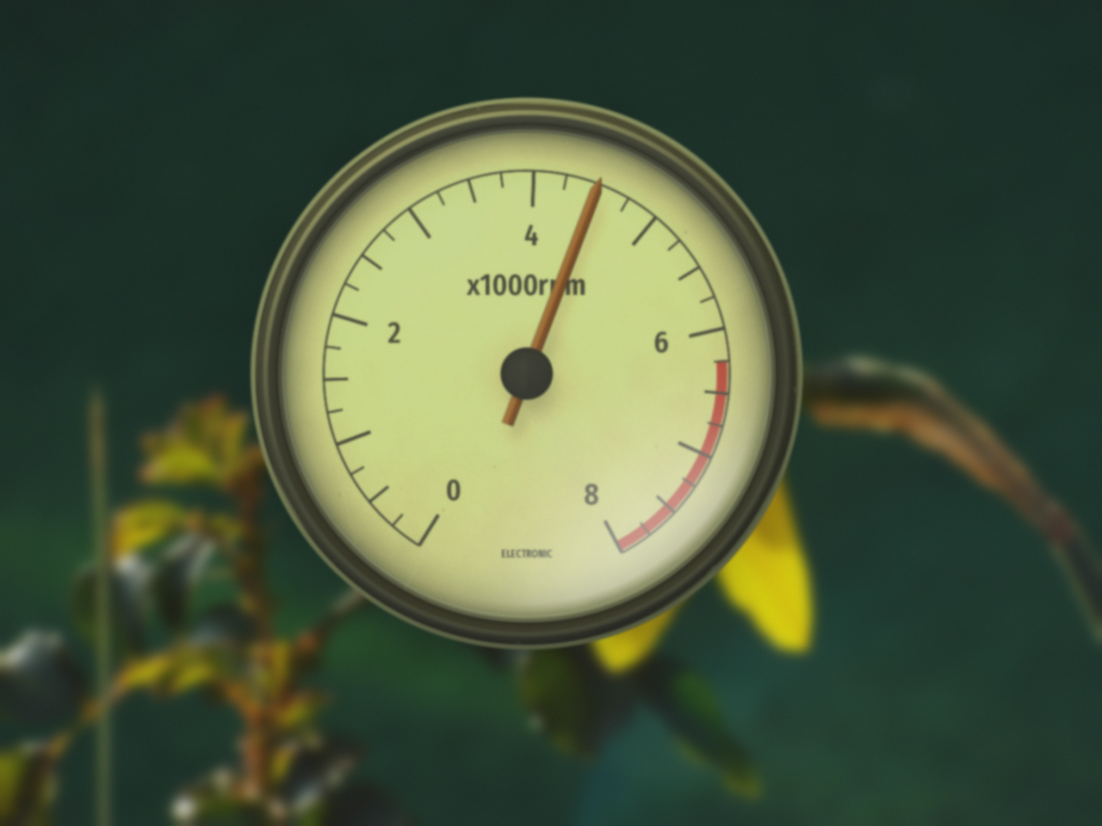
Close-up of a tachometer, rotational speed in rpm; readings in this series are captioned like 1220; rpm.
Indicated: 4500; rpm
